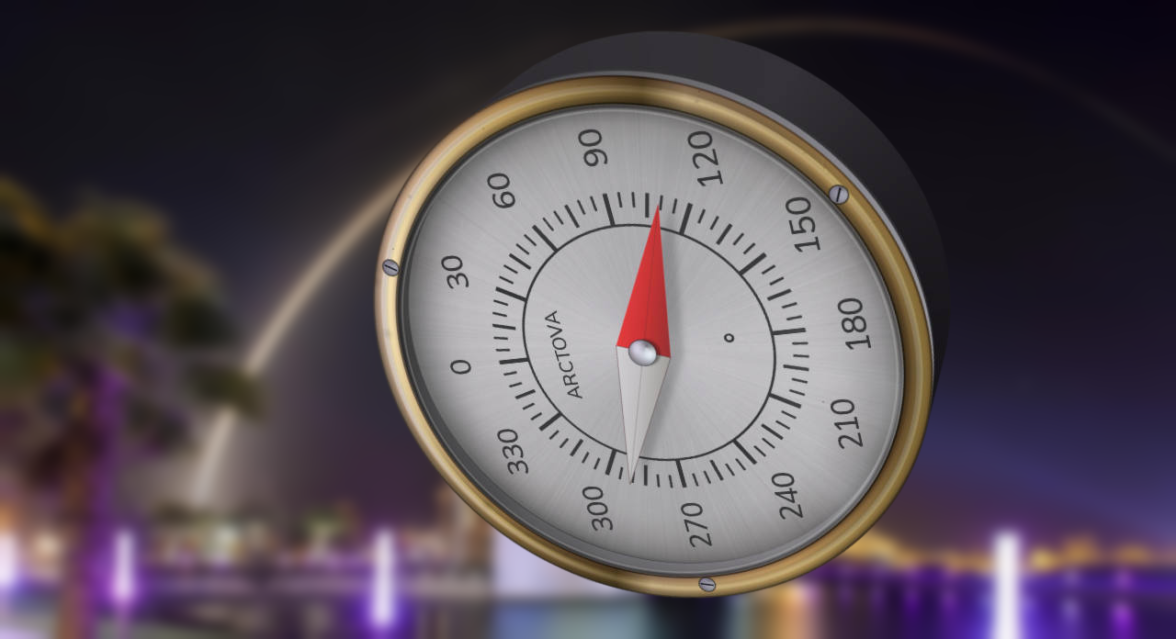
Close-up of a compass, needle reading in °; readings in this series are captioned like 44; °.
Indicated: 110; °
